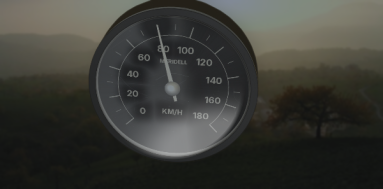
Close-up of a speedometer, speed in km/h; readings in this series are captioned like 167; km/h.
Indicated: 80; km/h
